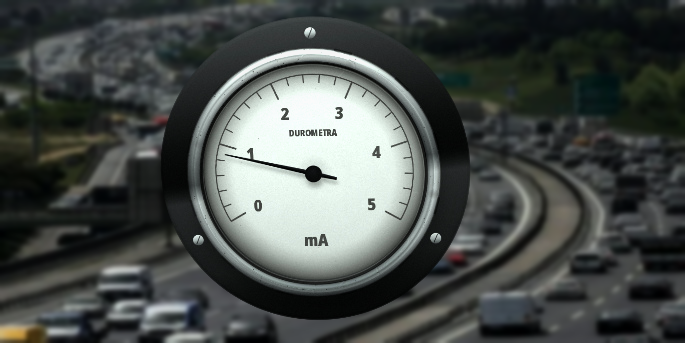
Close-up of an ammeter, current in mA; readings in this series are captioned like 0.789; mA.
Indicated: 0.9; mA
